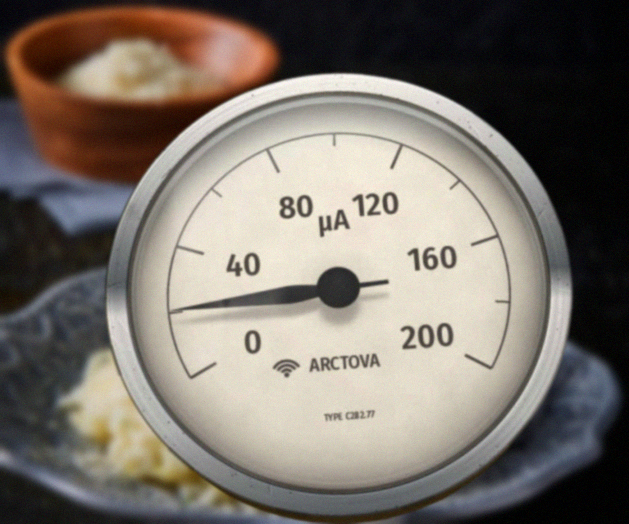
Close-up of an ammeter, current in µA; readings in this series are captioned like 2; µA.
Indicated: 20; µA
